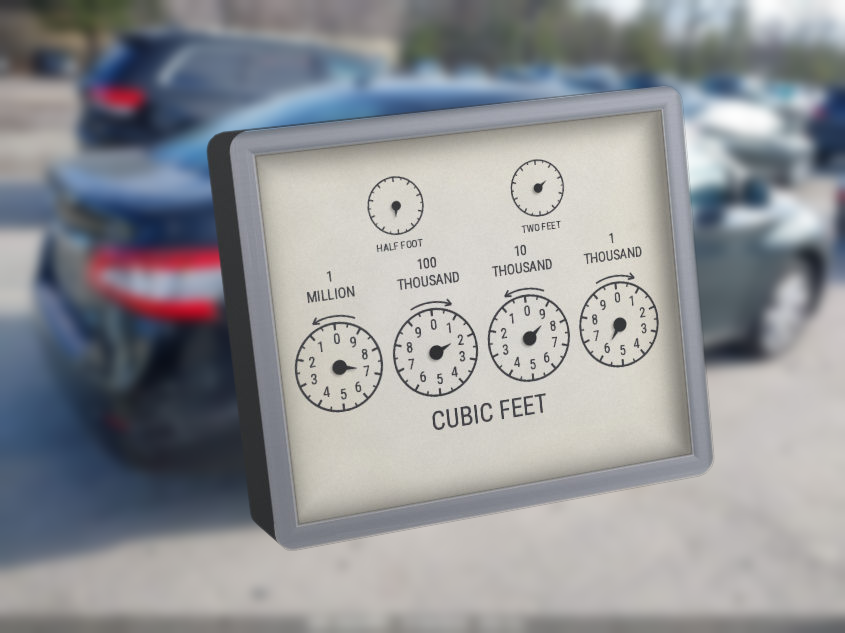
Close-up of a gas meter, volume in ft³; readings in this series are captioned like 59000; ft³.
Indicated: 718600; ft³
